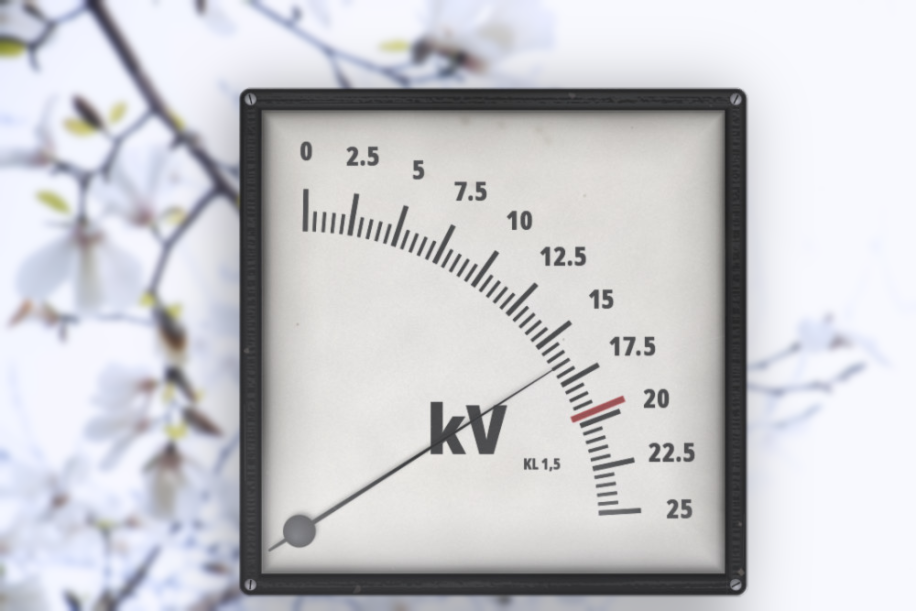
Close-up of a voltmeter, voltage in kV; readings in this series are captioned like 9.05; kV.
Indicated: 16.5; kV
